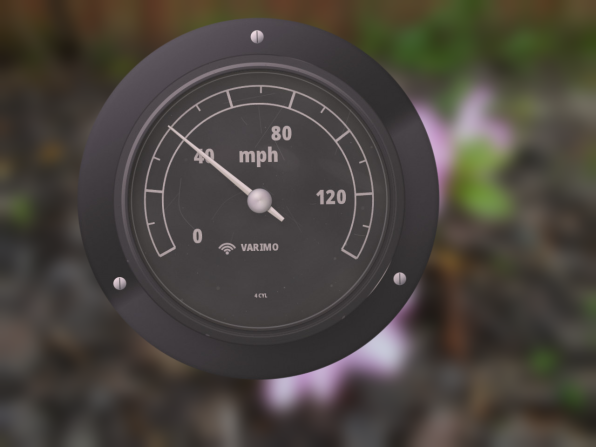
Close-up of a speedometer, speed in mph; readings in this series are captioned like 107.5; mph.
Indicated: 40; mph
